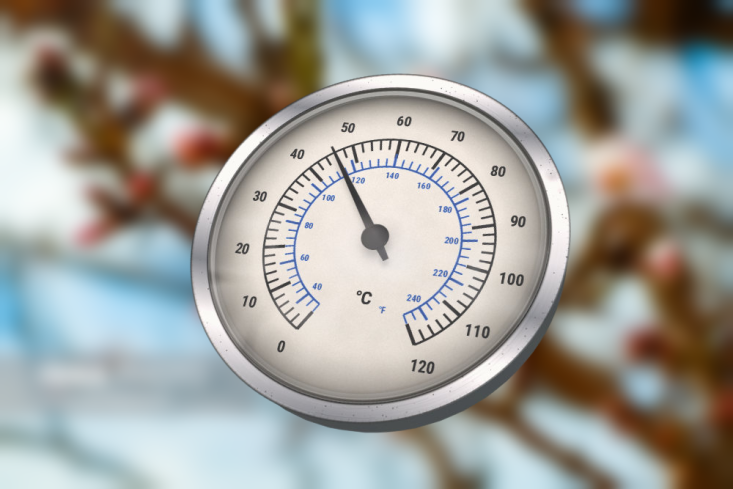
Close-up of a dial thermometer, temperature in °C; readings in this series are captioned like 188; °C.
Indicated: 46; °C
